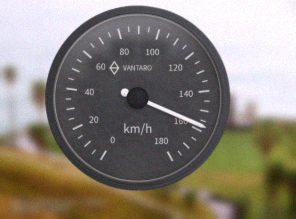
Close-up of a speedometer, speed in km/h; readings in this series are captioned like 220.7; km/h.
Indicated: 157.5; km/h
